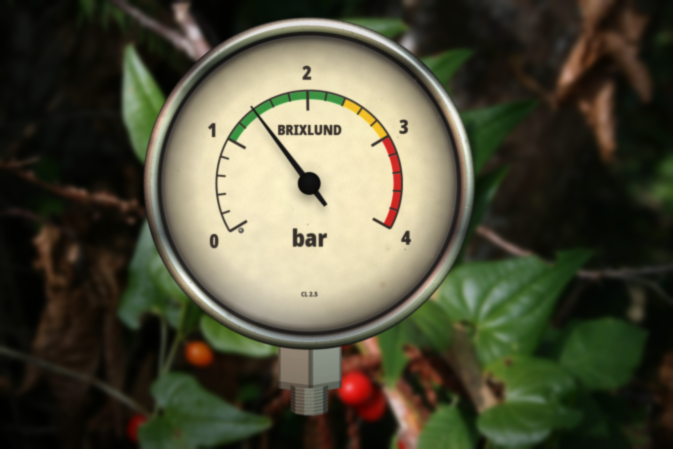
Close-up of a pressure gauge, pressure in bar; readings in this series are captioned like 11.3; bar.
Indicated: 1.4; bar
